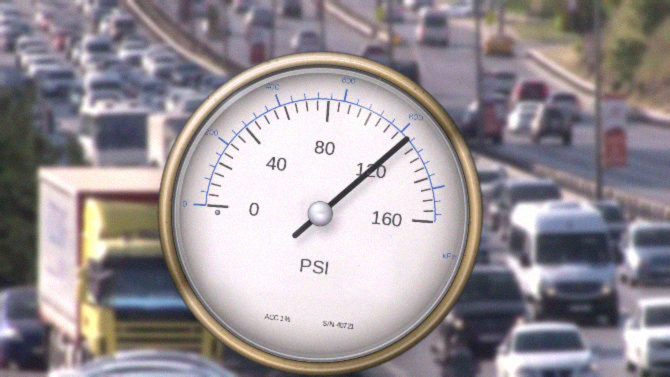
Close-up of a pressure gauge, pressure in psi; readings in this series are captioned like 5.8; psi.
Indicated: 120; psi
